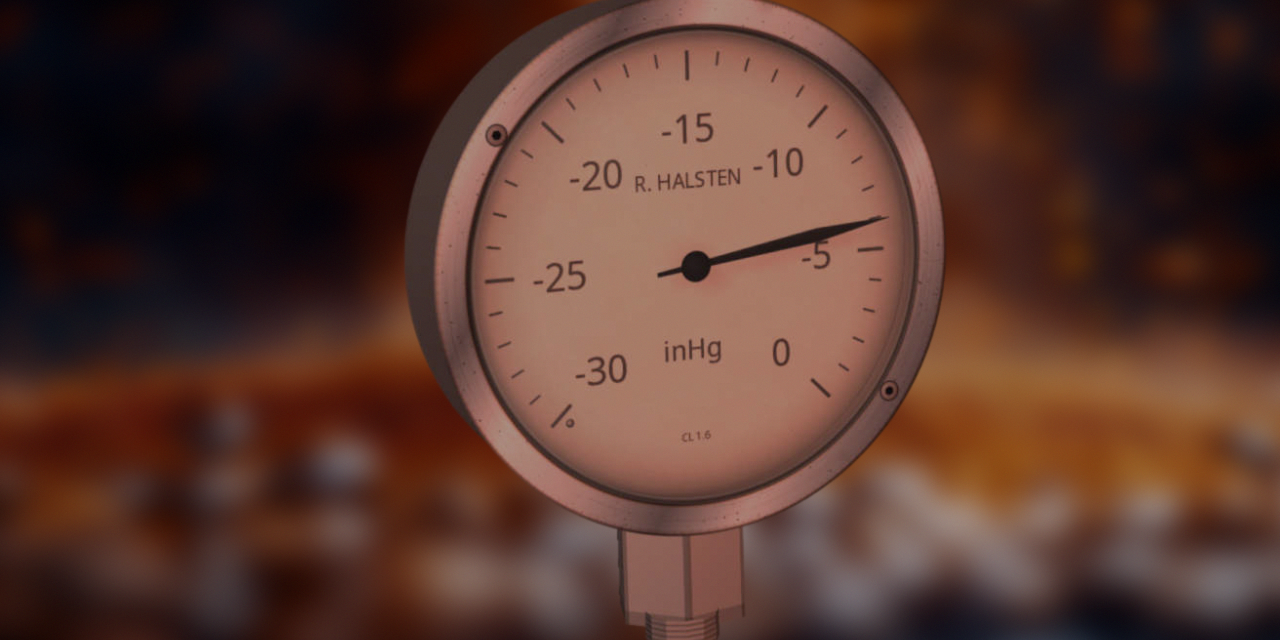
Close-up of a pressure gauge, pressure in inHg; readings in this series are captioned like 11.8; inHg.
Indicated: -6; inHg
